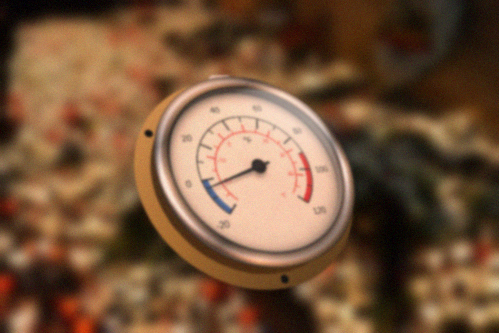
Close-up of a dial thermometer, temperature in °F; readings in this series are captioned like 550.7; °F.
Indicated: -5; °F
